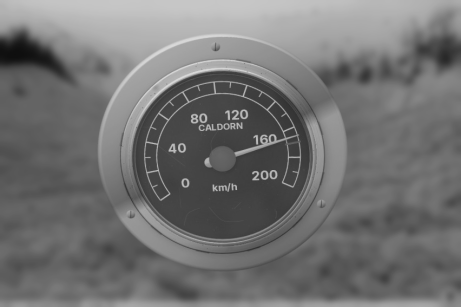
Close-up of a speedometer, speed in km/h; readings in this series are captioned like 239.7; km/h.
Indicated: 165; km/h
